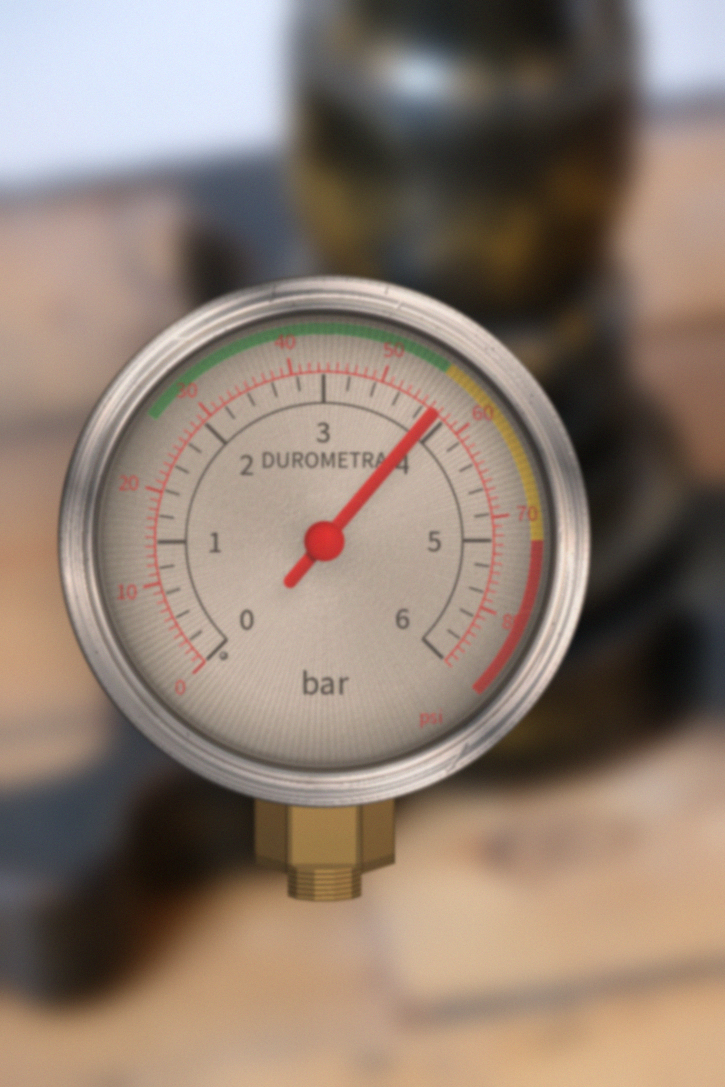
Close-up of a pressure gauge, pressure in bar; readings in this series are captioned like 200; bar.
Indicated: 3.9; bar
